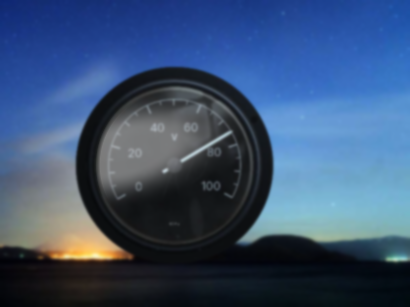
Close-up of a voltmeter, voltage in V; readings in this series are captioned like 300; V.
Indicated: 75; V
